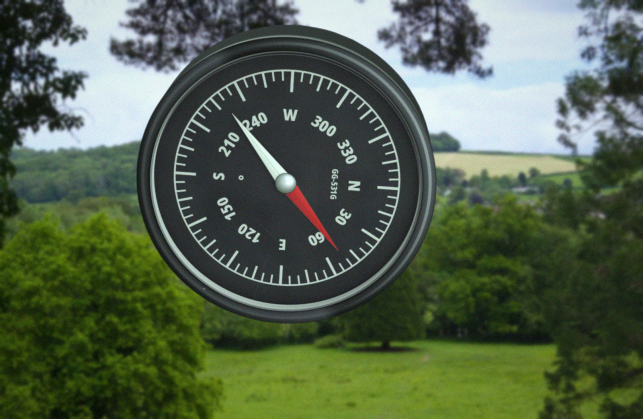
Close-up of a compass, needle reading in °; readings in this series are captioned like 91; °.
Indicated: 50; °
